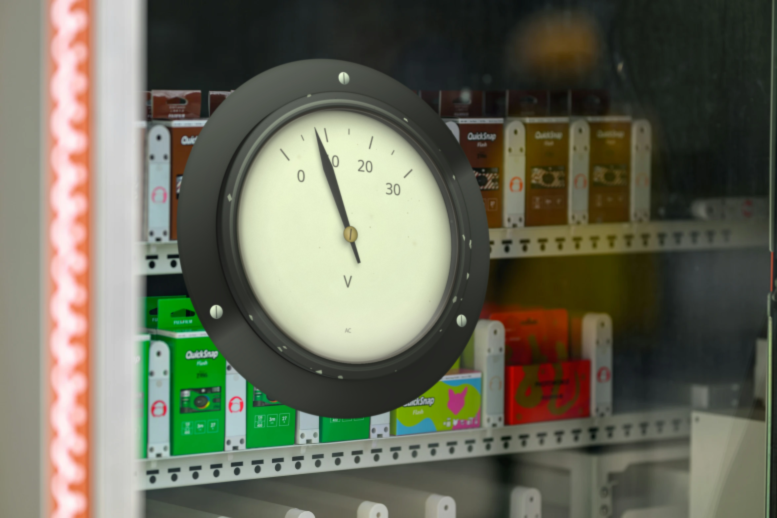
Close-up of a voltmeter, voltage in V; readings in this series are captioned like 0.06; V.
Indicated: 7.5; V
